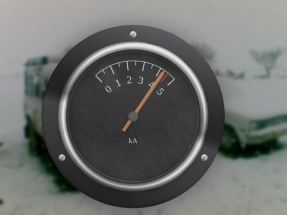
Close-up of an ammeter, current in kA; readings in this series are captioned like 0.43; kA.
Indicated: 4.25; kA
